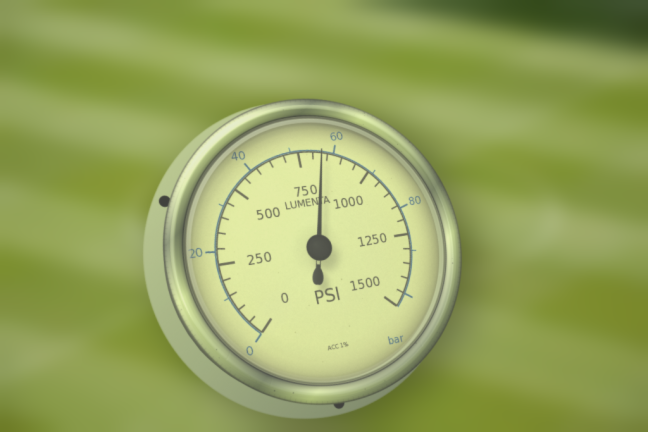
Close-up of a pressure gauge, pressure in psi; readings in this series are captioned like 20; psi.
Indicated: 825; psi
